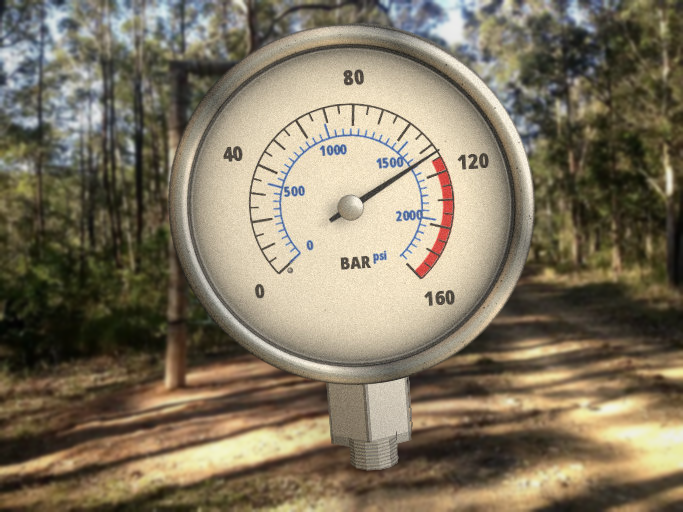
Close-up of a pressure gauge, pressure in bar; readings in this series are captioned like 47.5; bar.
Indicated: 112.5; bar
